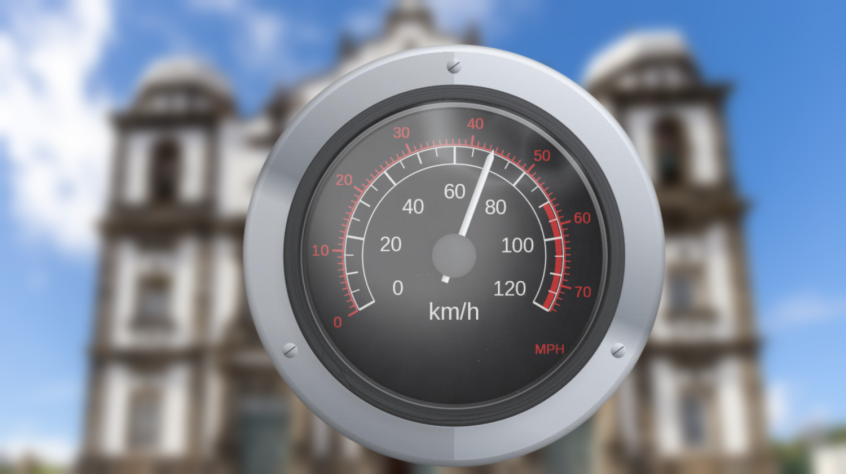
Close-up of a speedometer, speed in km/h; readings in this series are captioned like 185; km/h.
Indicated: 70; km/h
